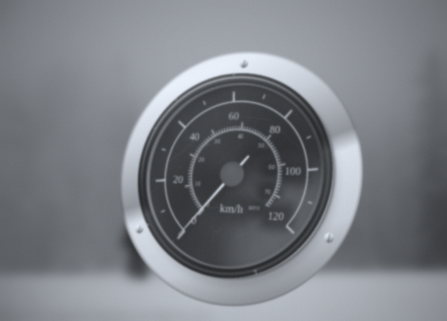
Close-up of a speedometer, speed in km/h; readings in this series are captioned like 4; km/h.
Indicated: 0; km/h
